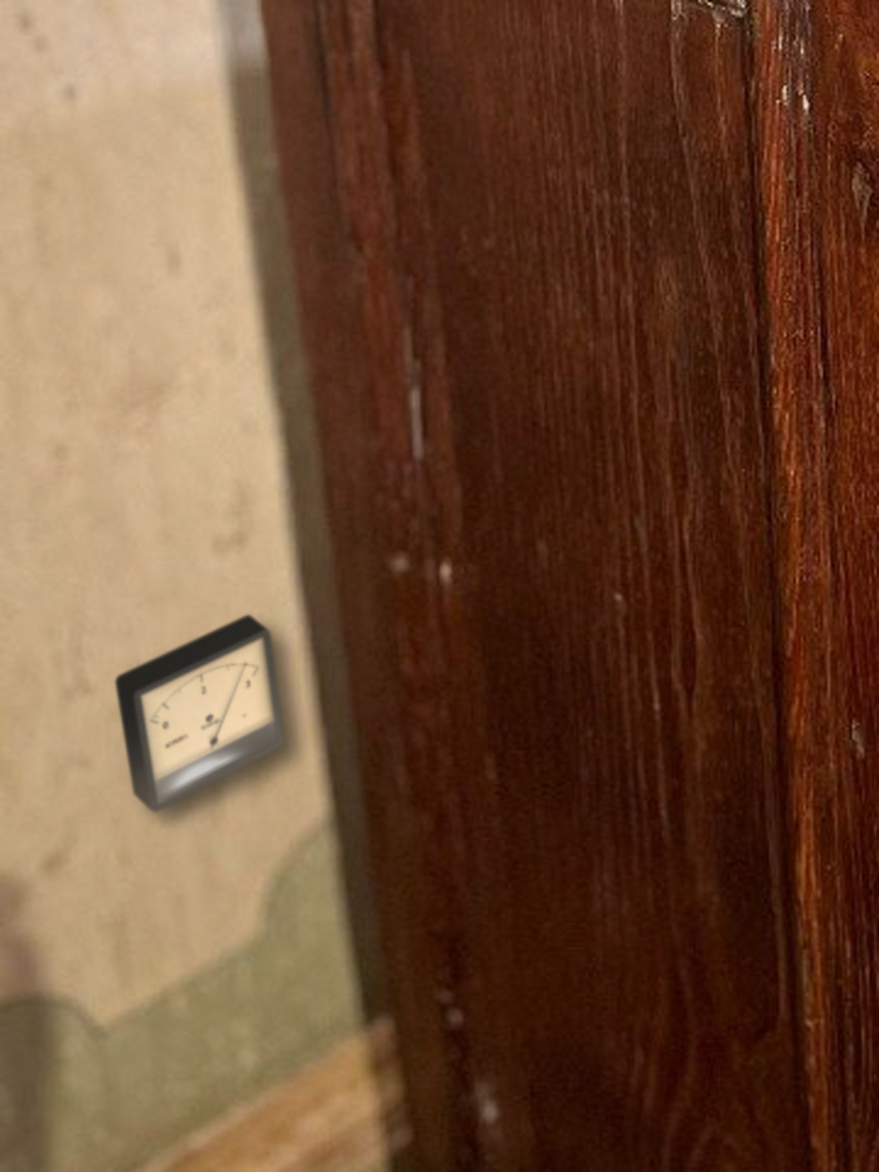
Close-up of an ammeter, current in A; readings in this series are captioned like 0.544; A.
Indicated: 2.75; A
